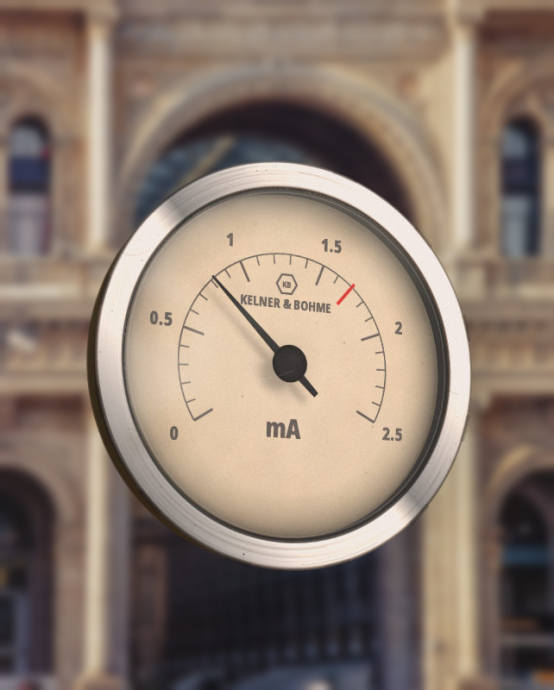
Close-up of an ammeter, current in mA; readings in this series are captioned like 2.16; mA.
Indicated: 0.8; mA
